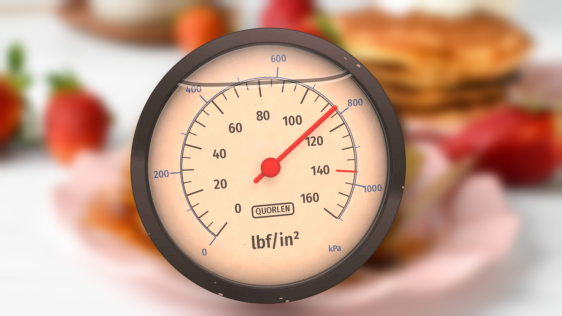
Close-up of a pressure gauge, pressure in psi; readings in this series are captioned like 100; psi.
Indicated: 112.5; psi
